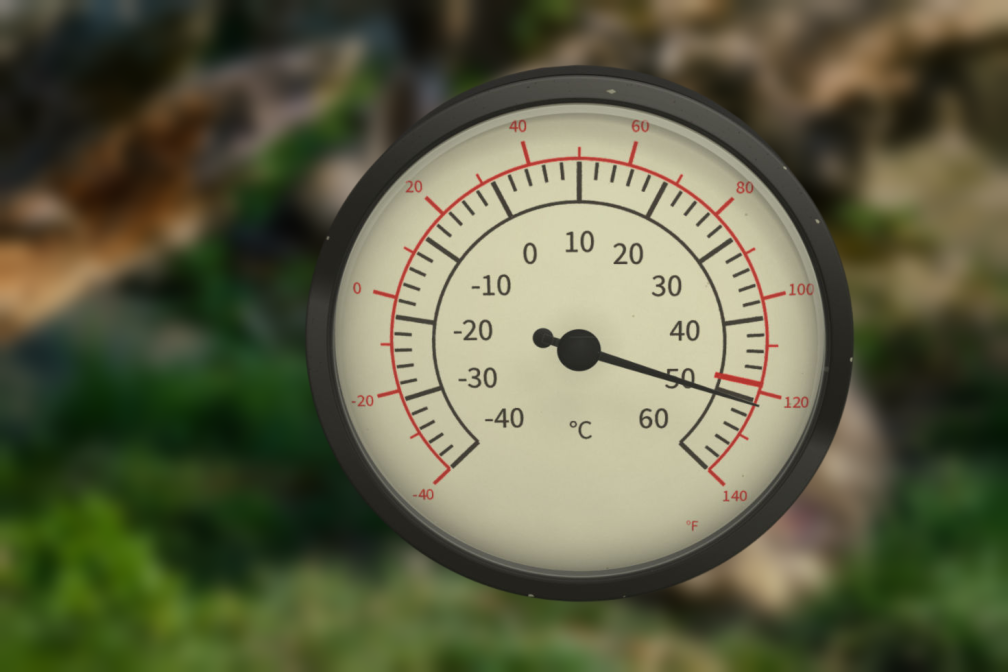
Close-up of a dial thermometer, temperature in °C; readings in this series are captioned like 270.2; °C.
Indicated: 50; °C
